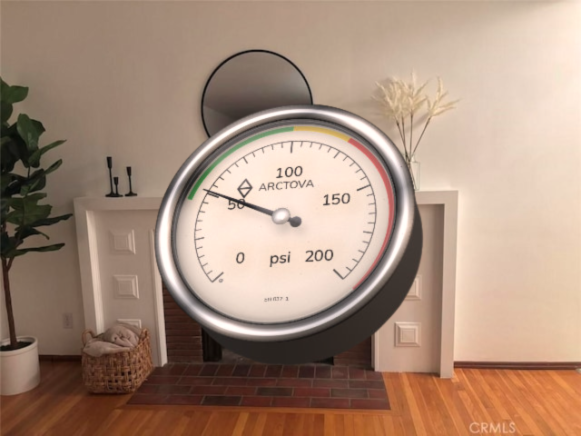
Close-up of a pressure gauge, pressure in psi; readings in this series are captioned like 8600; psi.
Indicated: 50; psi
